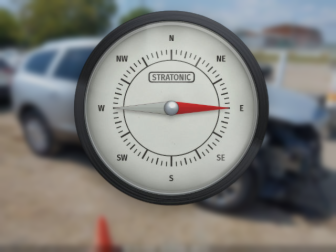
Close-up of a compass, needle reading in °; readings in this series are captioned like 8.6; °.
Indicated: 90; °
